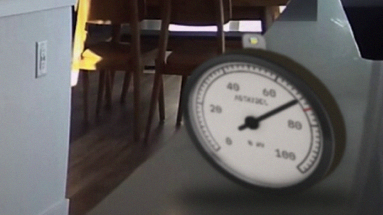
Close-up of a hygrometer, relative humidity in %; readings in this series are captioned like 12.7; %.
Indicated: 70; %
